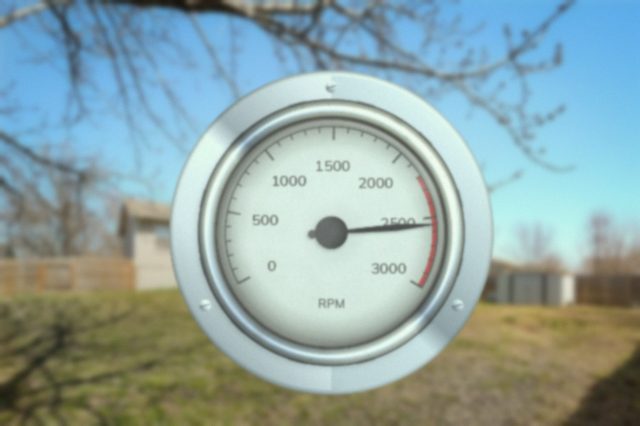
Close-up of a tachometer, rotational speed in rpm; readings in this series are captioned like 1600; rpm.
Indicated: 2550; rpm
